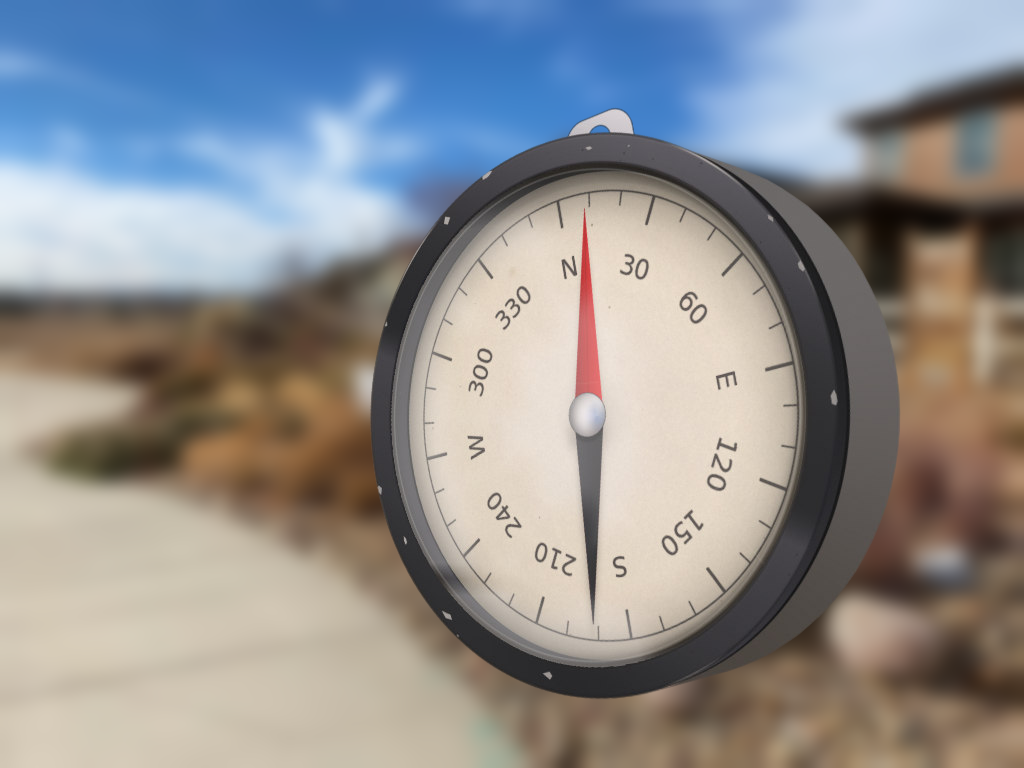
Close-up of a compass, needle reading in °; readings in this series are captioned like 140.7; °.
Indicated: 10; °
